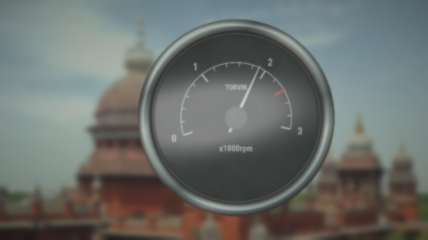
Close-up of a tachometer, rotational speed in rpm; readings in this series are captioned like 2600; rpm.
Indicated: 1900; rpm
